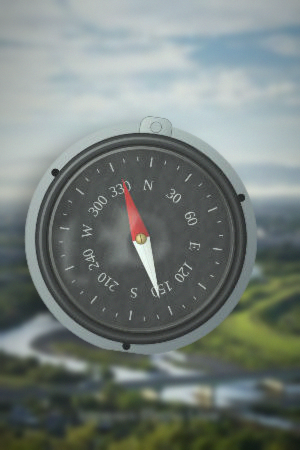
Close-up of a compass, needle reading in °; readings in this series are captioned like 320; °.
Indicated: 335; °
